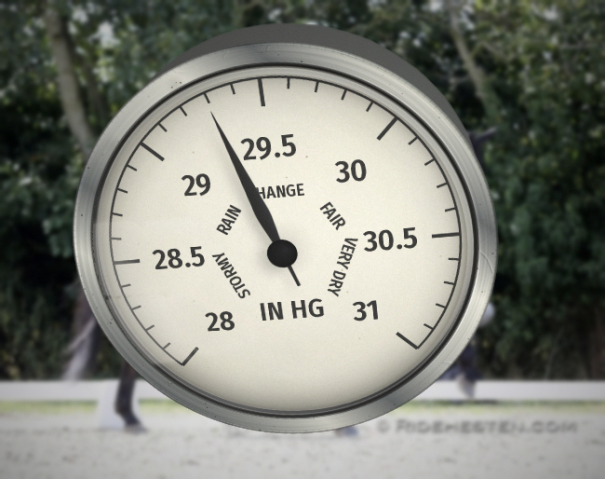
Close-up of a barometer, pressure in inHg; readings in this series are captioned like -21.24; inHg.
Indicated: 29.3; inHg
